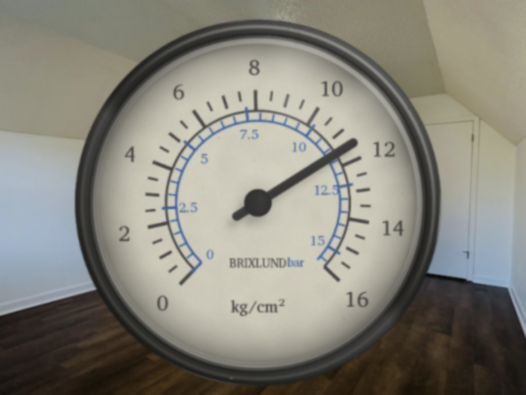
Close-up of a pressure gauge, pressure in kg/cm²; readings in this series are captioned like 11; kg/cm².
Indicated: 11.5; kg/cm²
